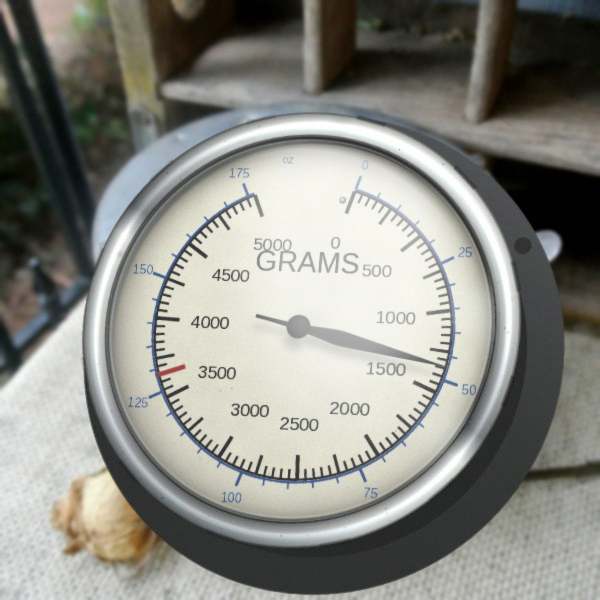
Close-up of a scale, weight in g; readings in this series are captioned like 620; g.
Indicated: 1350; g
